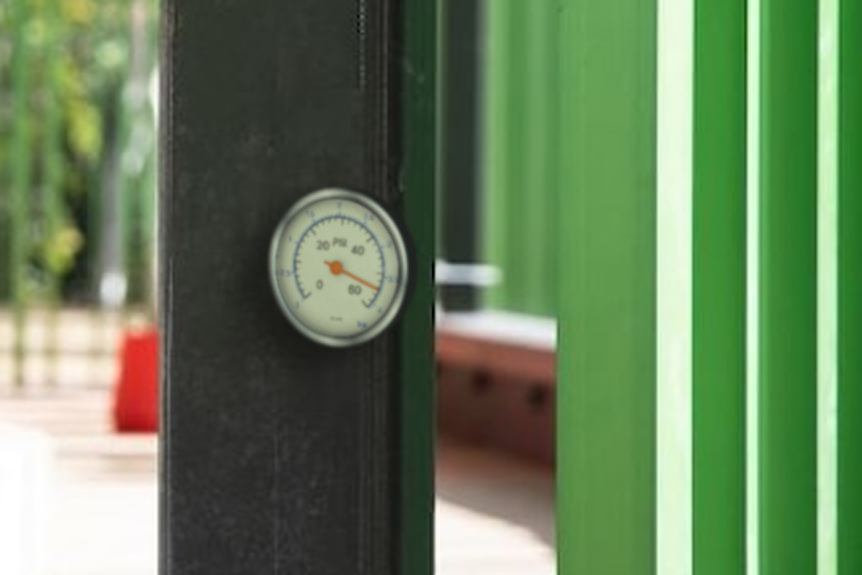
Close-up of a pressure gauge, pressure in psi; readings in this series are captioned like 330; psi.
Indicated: 54; psi
